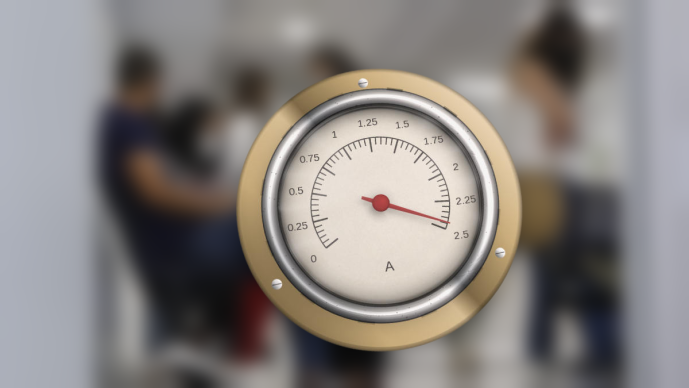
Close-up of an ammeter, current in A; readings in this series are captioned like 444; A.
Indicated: 2.45; A
